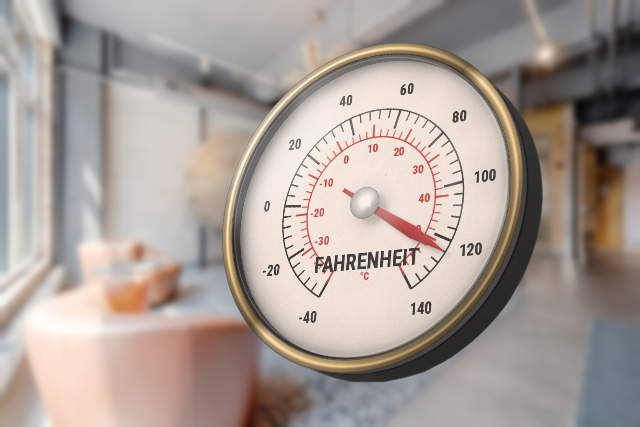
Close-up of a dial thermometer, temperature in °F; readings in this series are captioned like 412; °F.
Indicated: 124; °F
